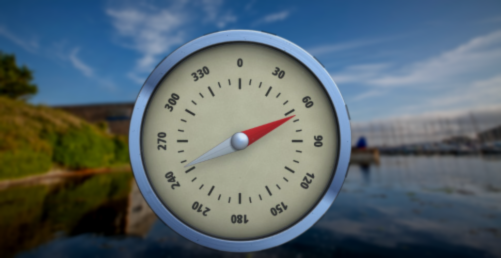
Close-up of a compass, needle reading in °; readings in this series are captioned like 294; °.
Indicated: 65; °
